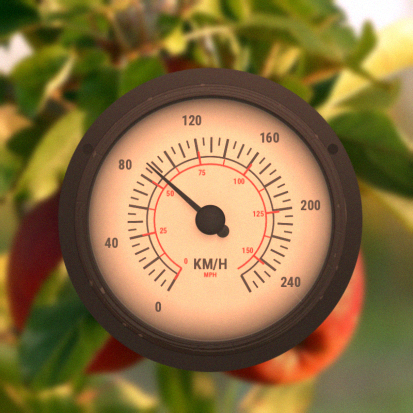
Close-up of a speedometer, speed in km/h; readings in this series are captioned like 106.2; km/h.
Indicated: 87.5; km/h
